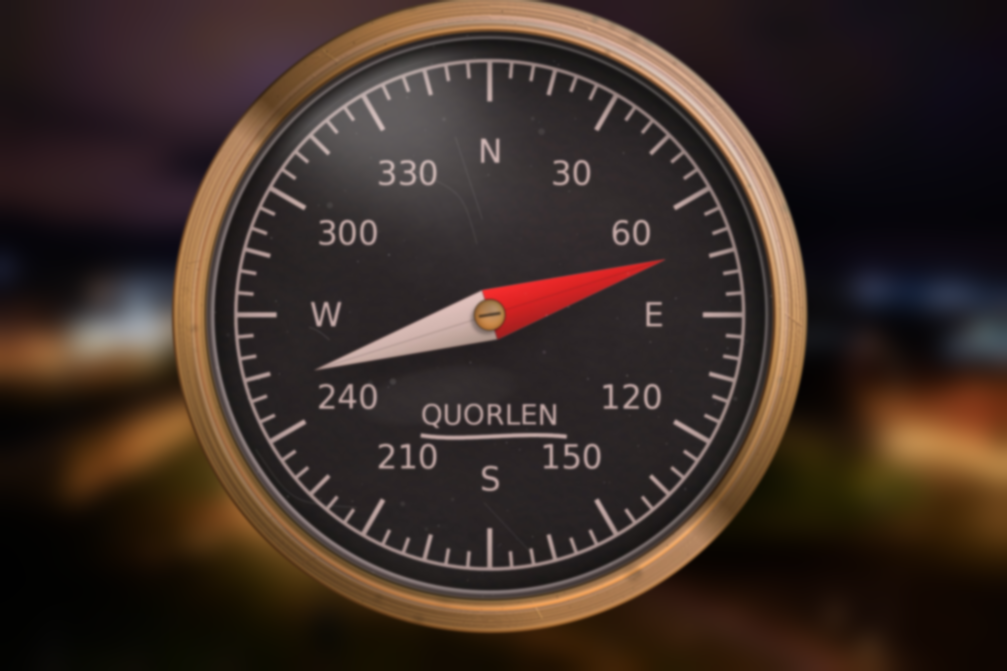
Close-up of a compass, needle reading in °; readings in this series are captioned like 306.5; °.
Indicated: 72.5; °
